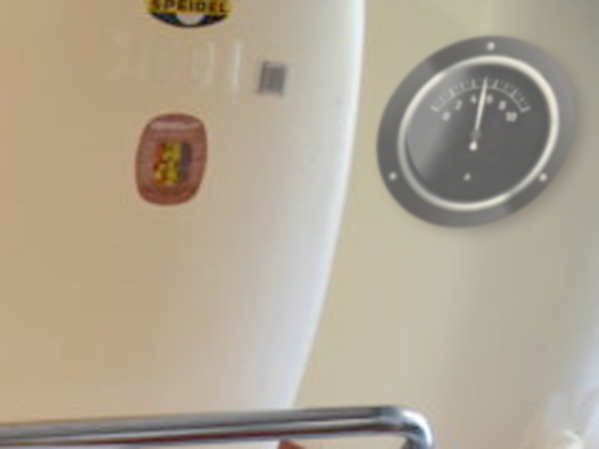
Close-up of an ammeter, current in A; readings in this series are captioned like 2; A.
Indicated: 5; A
